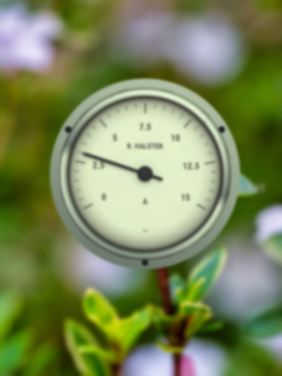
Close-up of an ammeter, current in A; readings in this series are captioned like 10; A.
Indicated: 3; A
